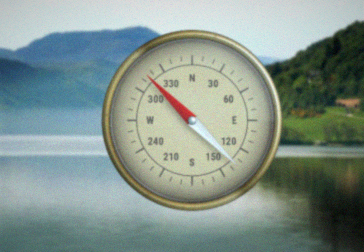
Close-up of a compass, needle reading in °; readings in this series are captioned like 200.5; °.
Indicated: 315; °
